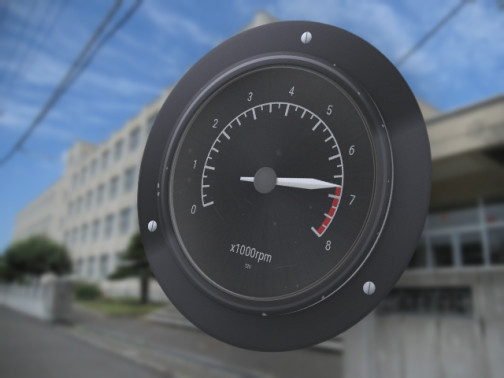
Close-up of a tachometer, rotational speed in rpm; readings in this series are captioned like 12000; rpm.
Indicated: 6750; rpm
